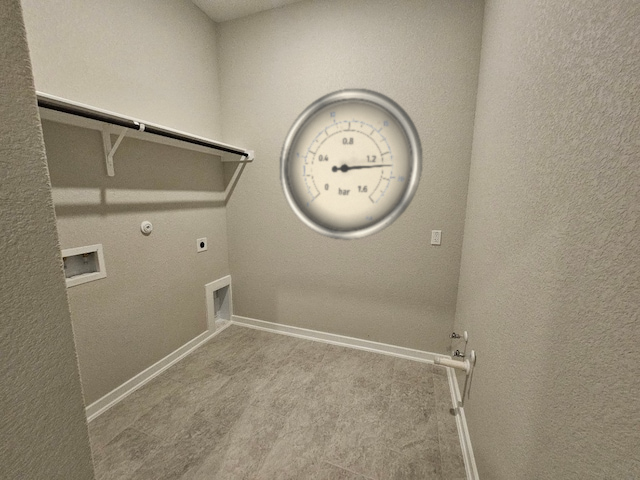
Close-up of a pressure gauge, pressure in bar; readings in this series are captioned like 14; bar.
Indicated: 1.3; bar
